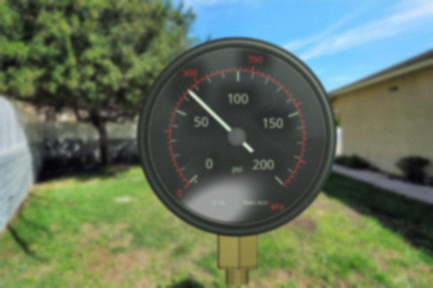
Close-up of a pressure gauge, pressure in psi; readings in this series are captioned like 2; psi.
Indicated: 65; psi
